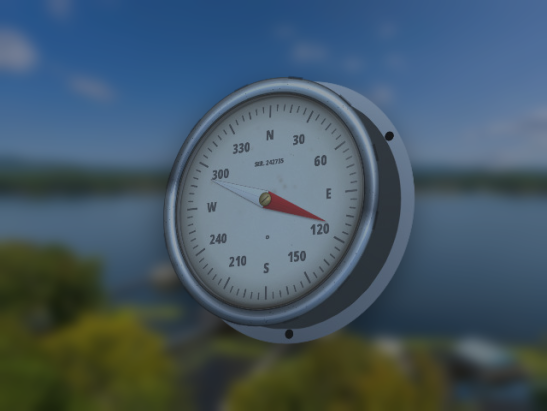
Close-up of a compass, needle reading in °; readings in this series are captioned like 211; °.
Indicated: 112.5; °
